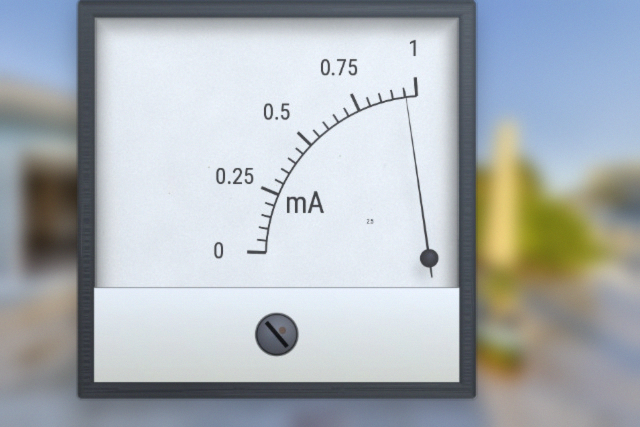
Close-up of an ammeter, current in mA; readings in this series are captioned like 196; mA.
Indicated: 0.95; mA
